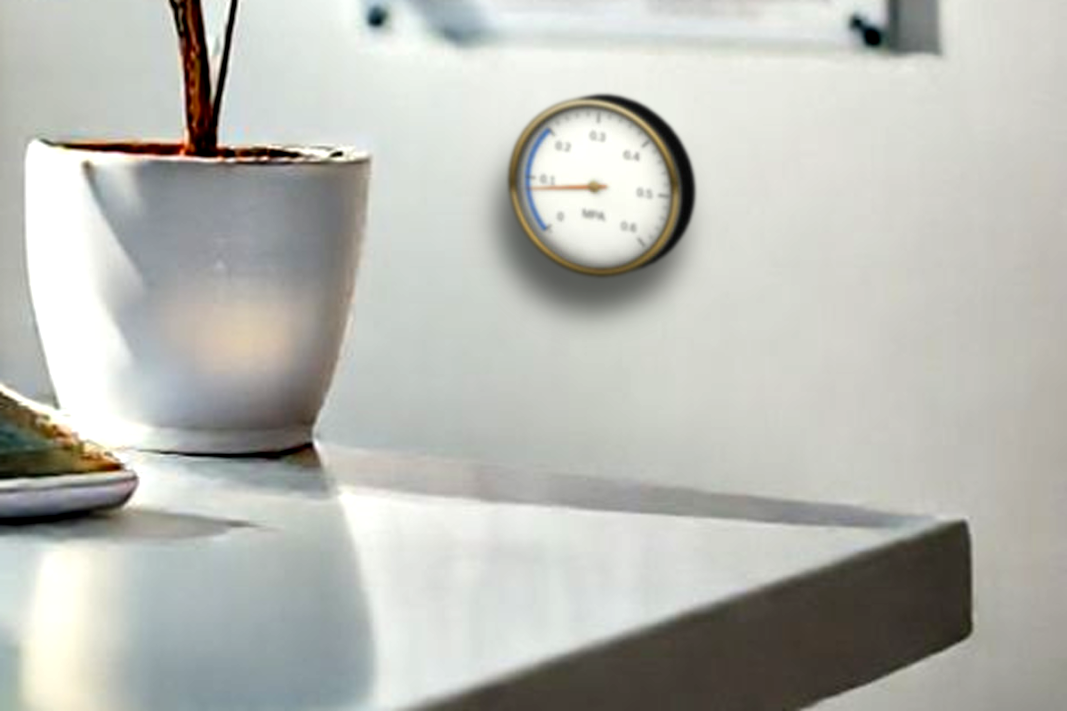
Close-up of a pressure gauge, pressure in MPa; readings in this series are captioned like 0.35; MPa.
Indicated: 0.08; MPa
